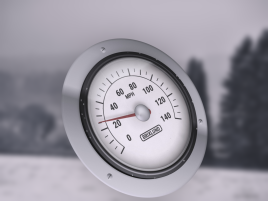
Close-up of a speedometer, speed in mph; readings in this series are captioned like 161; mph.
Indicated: 25; mph
